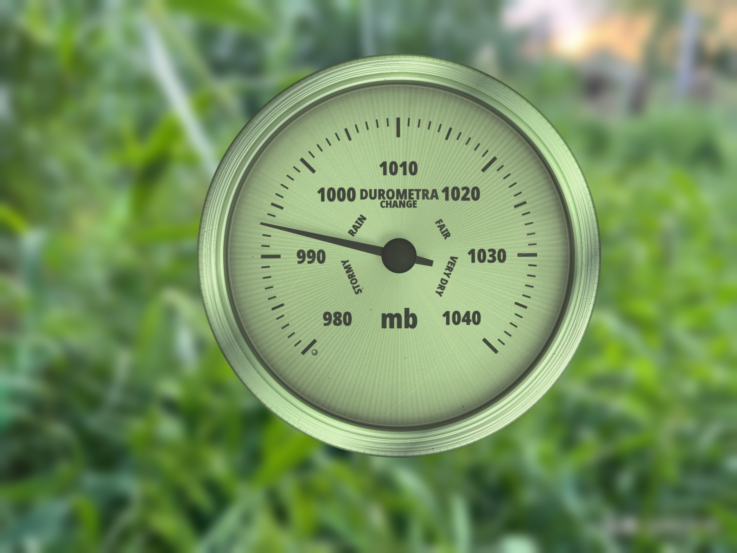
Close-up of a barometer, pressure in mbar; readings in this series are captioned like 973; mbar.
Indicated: 993; mbar
